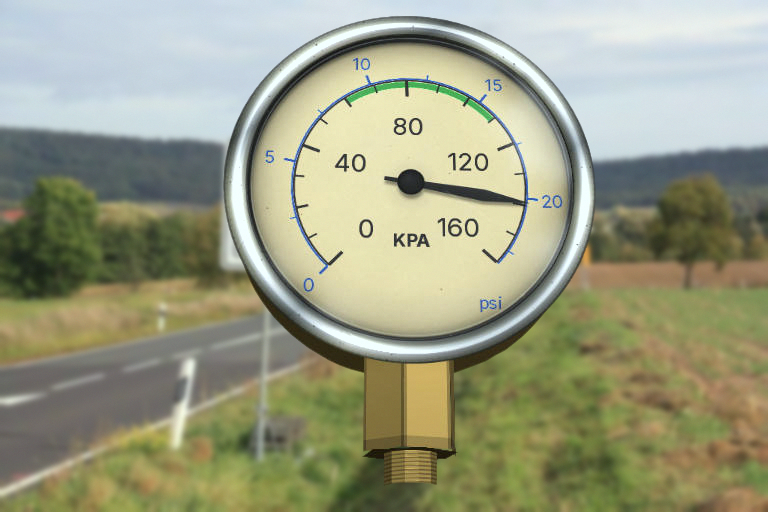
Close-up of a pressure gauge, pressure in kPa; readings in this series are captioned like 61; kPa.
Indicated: 140; kPa
